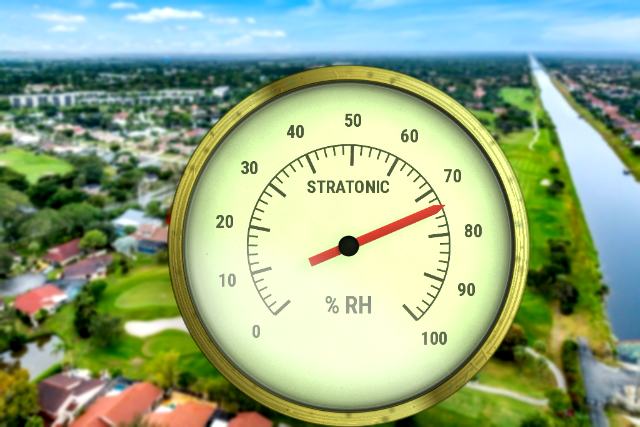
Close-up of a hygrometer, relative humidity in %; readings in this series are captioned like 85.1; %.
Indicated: 74; %
